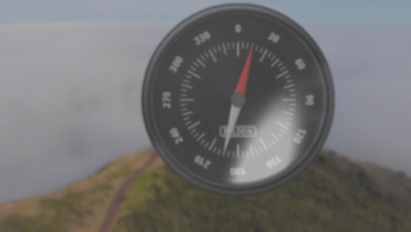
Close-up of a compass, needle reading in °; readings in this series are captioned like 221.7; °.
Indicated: 15; °
